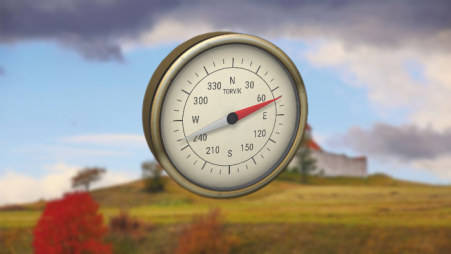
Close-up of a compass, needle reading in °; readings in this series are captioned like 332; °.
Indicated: 70; °
